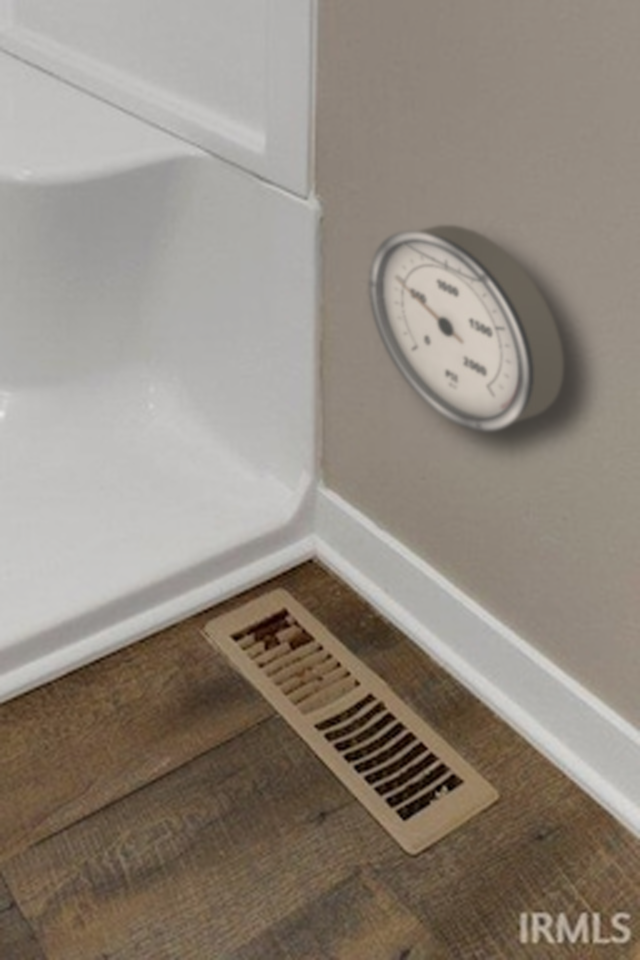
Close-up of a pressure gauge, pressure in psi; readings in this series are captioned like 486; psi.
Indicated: 500; psi
